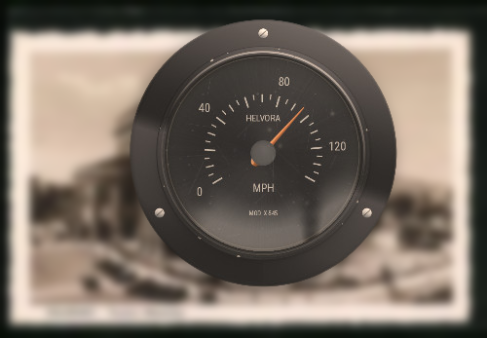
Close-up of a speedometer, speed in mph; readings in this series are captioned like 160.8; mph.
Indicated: 95; mph
